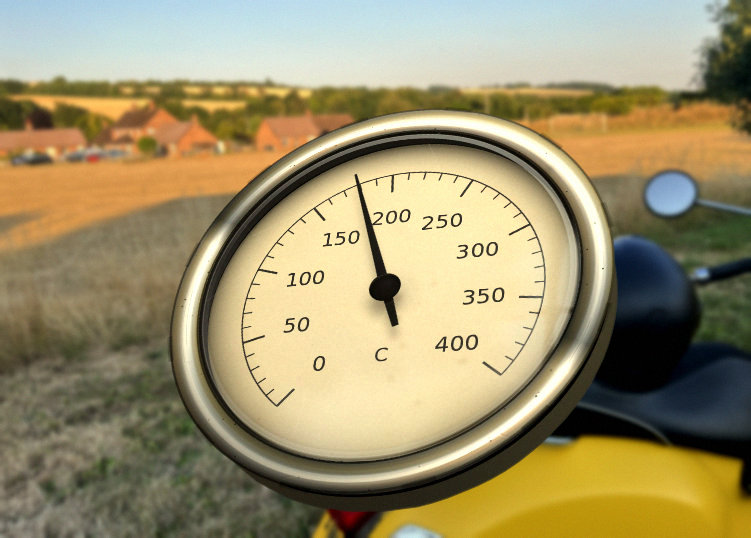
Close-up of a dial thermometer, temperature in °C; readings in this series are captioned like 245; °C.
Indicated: 180; °C
